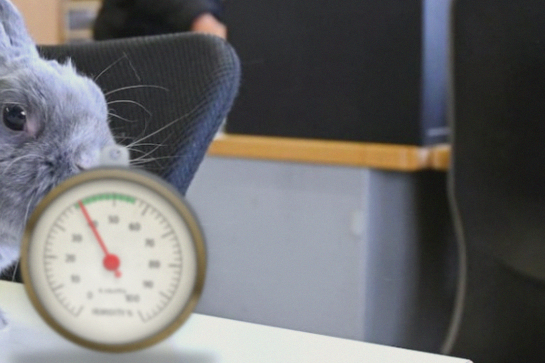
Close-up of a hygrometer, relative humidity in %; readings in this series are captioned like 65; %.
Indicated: 40; %
